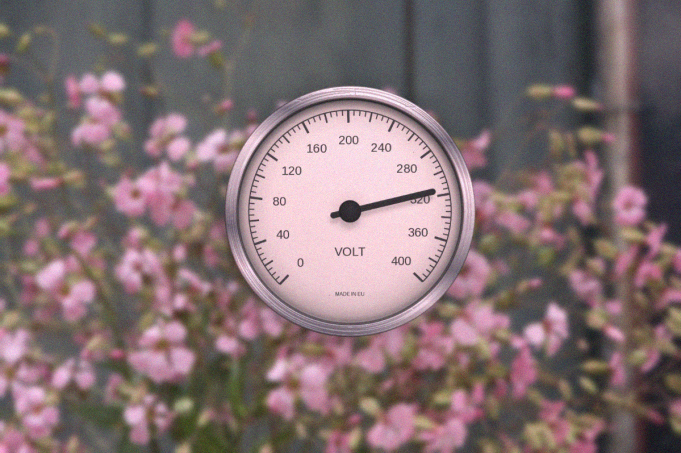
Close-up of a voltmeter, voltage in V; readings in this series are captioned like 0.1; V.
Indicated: 315; V
